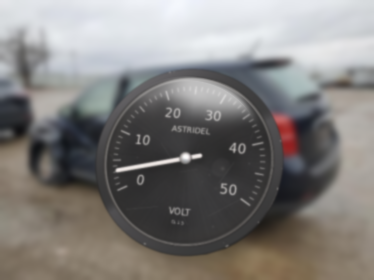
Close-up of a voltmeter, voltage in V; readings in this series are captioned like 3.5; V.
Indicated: 3; V
